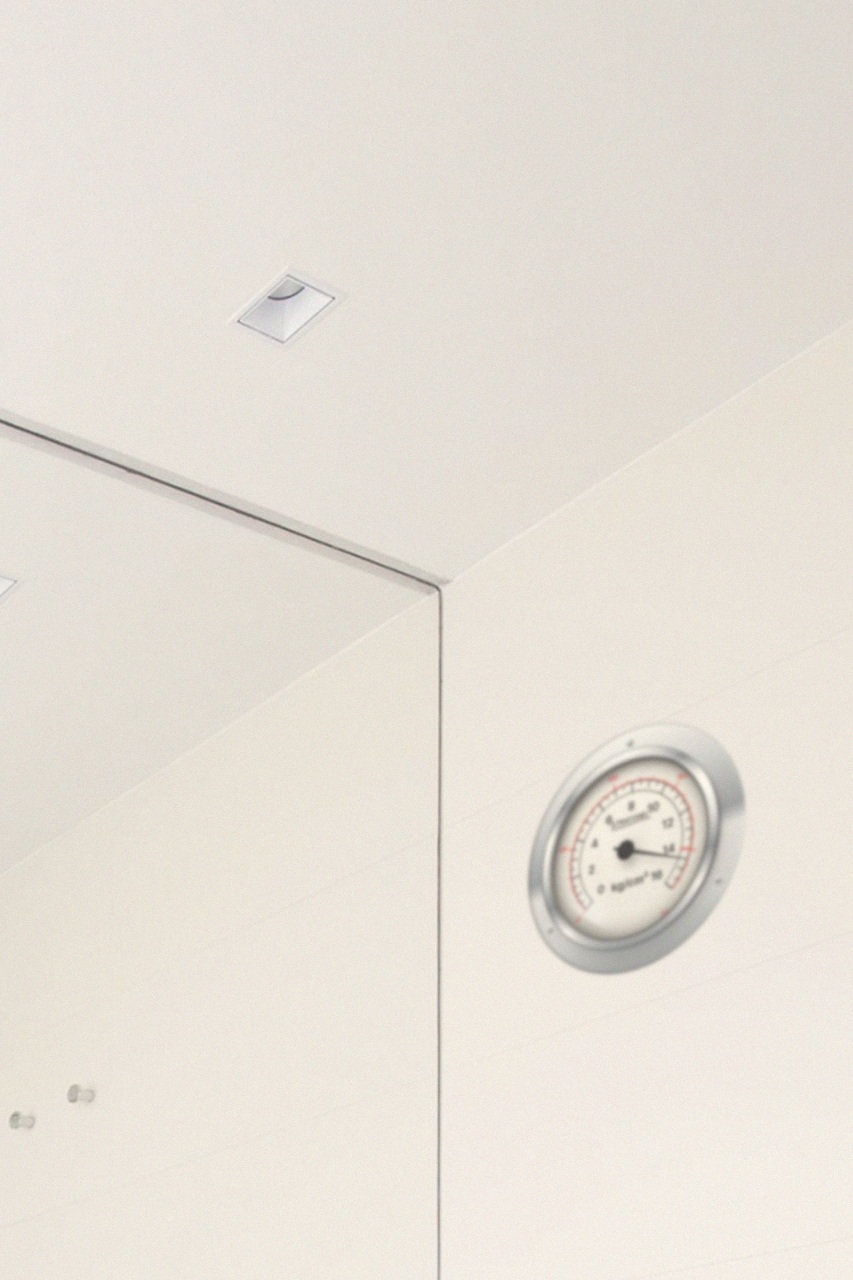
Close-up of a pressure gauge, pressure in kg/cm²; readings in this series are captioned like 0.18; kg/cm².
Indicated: 14.5; kg/cm²
